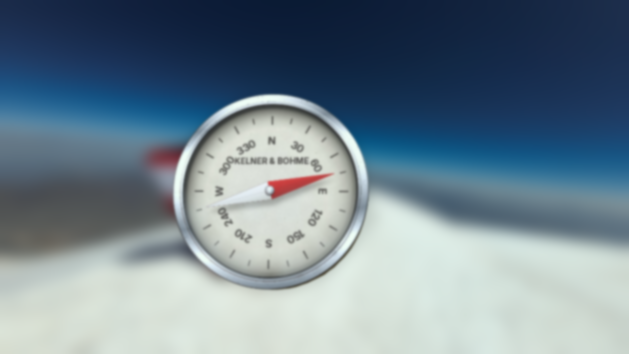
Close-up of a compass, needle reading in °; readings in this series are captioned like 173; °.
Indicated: 75; °
